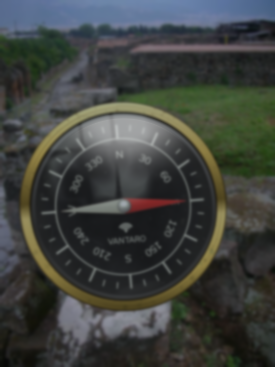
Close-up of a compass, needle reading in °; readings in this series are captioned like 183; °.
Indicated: 90; °
